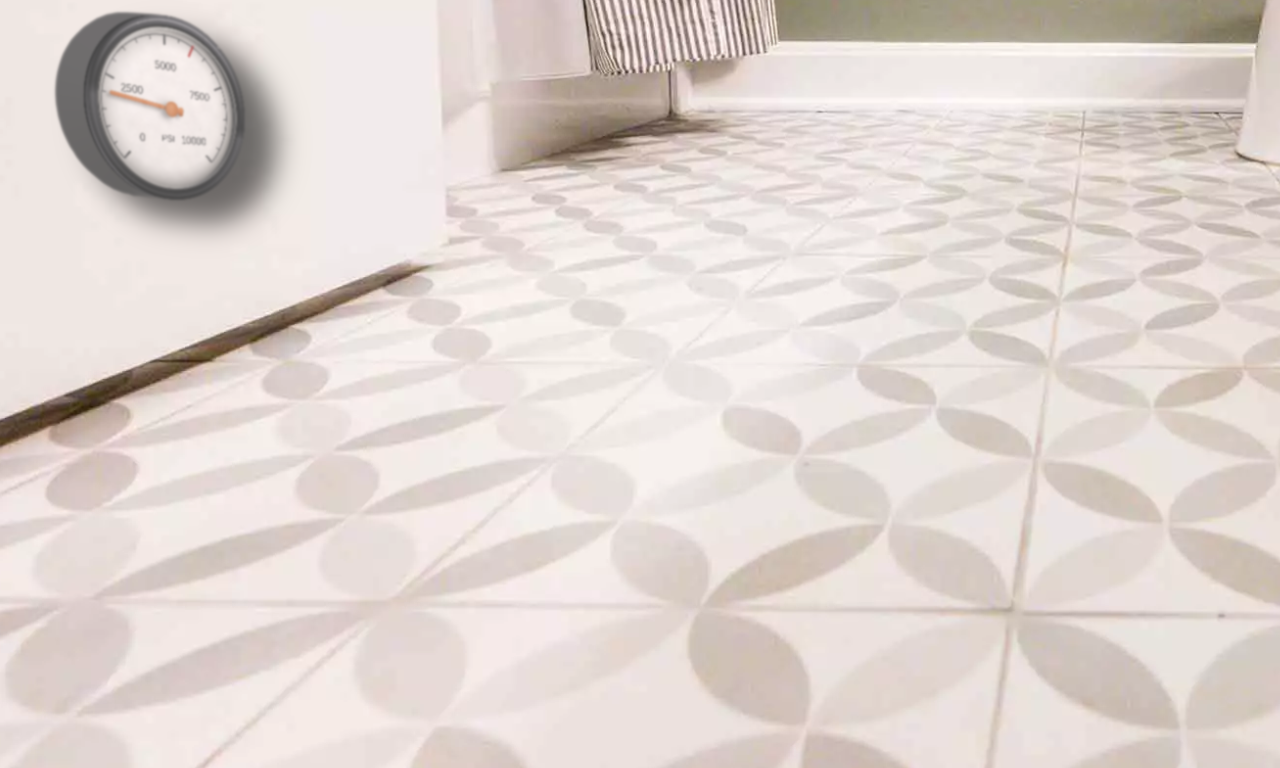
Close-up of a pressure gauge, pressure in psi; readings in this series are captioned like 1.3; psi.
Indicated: 2000; psi
